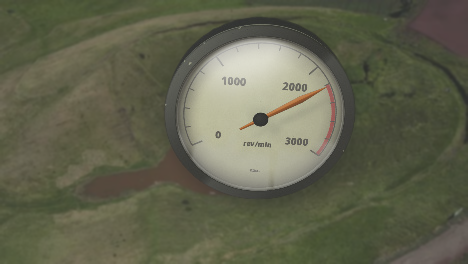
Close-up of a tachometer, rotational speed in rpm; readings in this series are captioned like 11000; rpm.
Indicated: 2200; rpm
